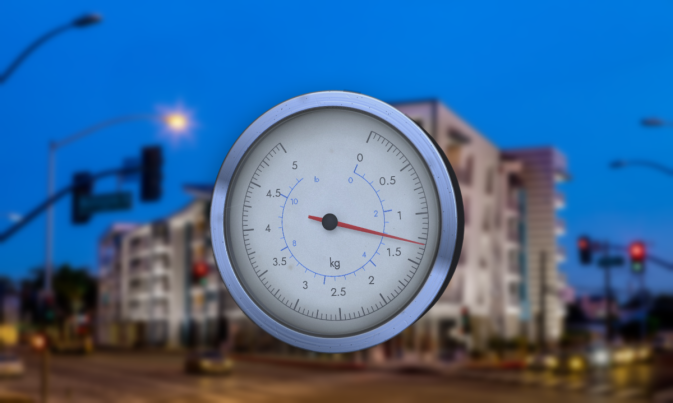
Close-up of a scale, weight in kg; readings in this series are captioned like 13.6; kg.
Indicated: 1.3; kg
